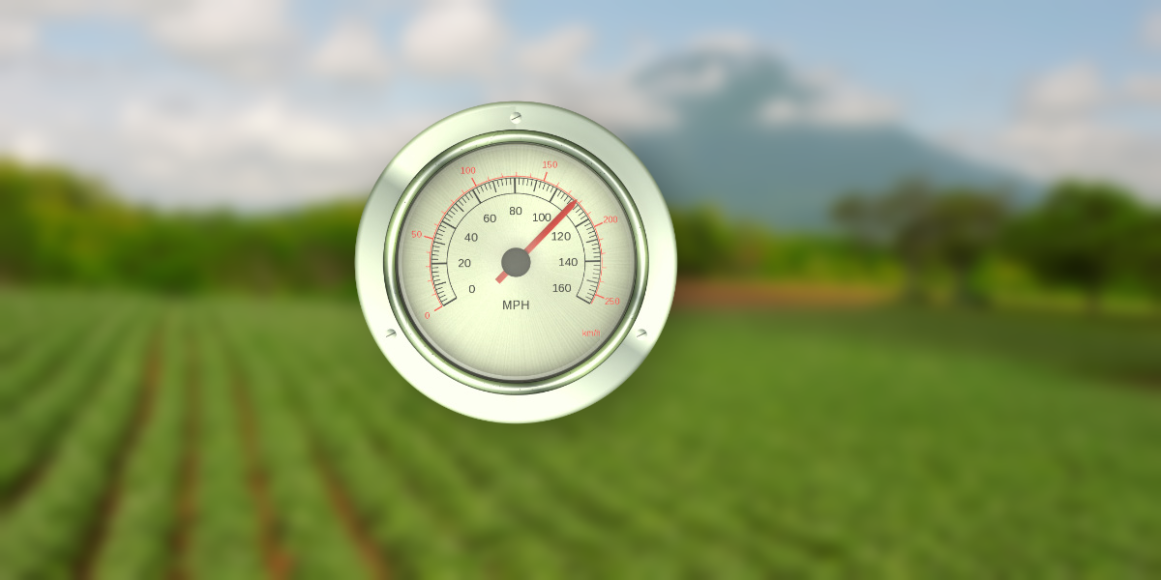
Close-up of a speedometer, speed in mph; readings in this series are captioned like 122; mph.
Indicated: 110; mph
